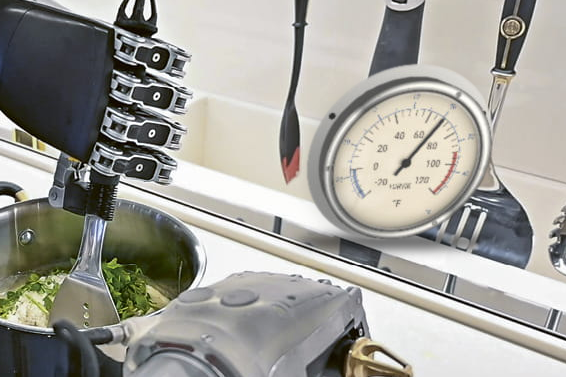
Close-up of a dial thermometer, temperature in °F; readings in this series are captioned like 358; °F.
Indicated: 68; °F
